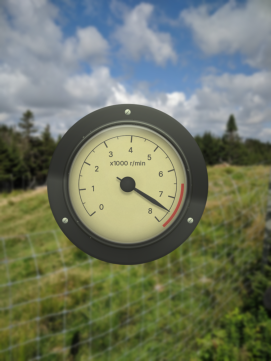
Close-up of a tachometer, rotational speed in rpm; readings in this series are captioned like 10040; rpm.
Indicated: 7500; rpm
